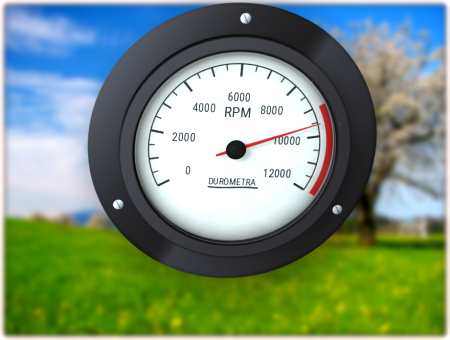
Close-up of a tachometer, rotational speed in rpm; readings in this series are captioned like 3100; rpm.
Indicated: 9500; rpm
